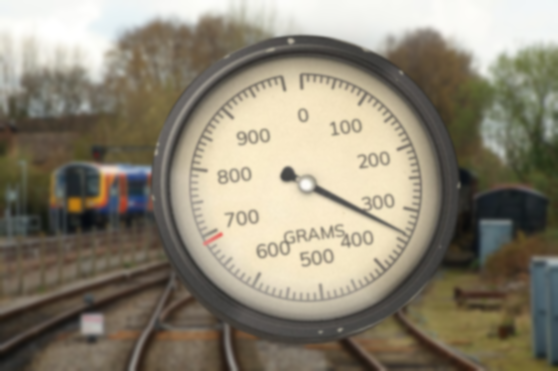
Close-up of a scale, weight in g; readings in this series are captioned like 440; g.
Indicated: 340; g
